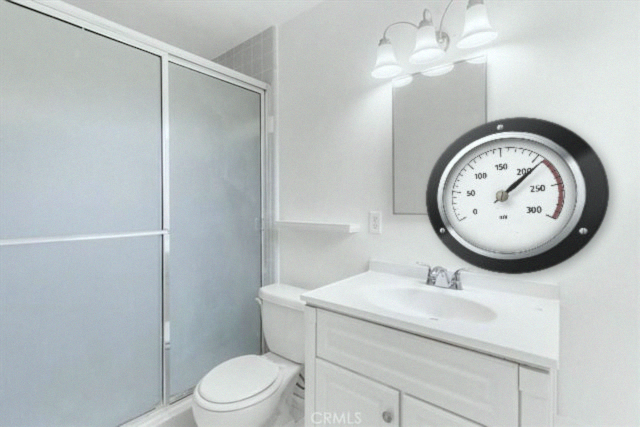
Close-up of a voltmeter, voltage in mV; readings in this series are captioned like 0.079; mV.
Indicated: 210; mV
